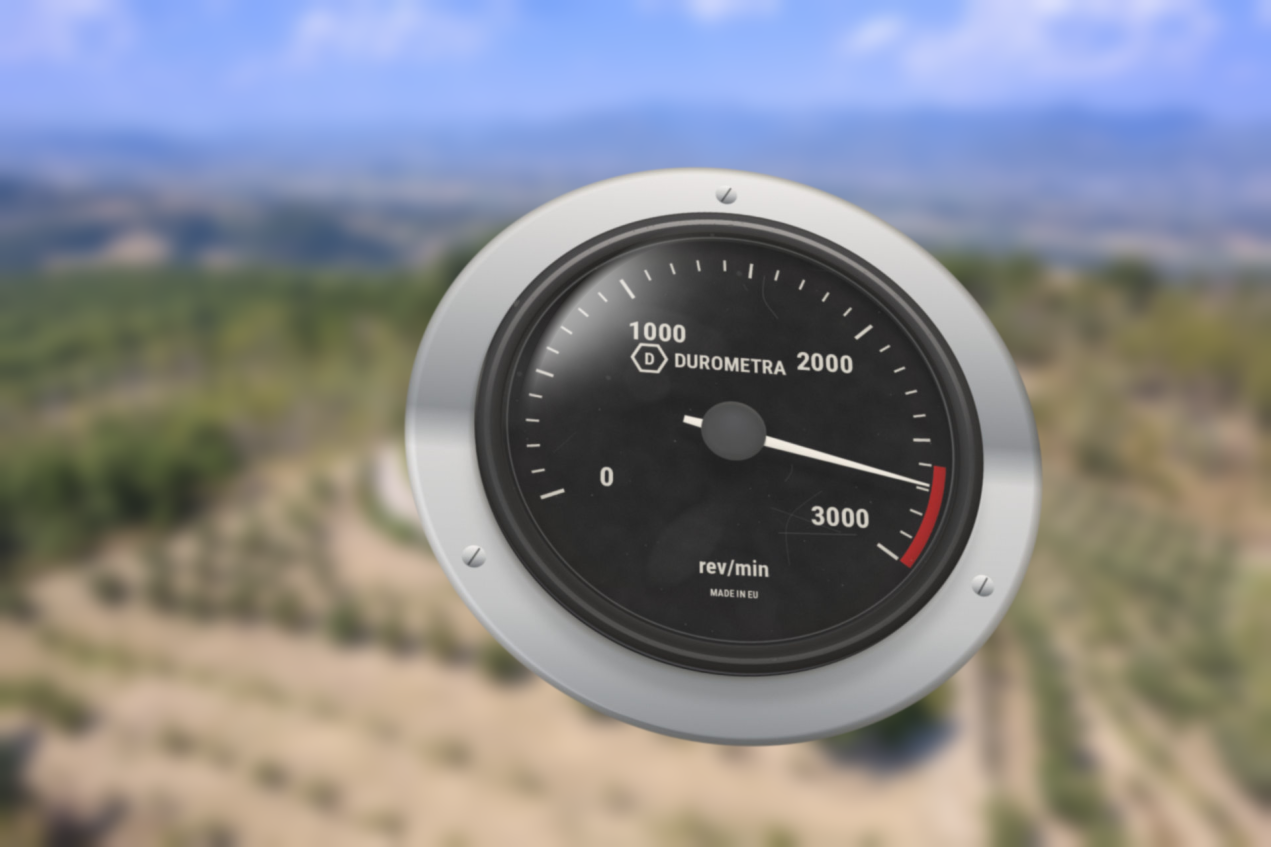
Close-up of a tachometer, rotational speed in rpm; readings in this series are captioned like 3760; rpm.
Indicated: 2700; rpm
